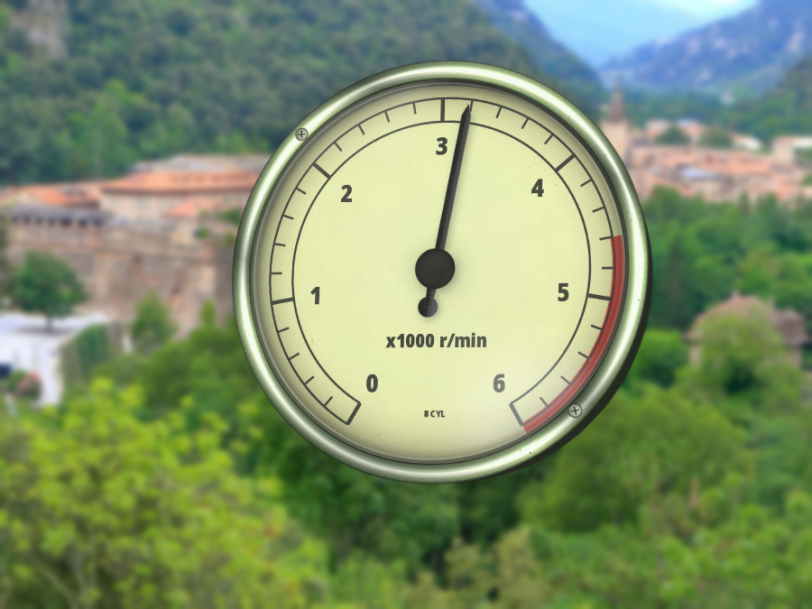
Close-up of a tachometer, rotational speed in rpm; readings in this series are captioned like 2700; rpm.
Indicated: 3200; rpm
